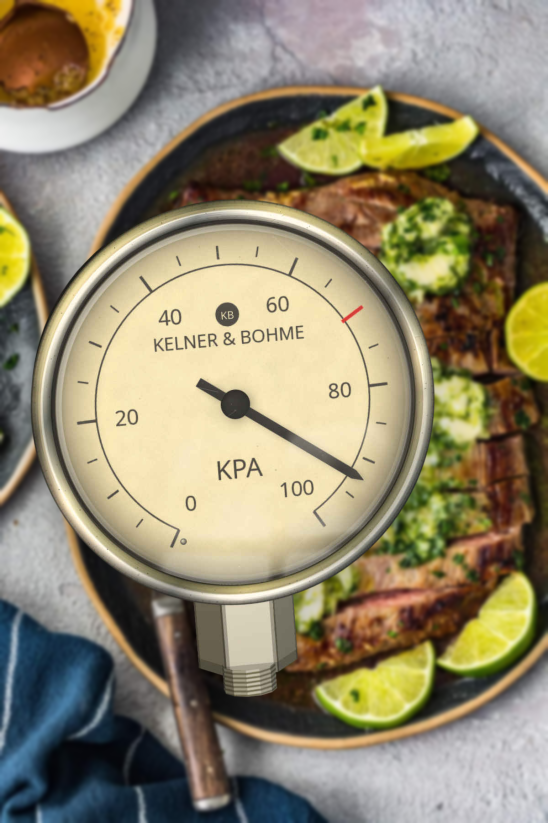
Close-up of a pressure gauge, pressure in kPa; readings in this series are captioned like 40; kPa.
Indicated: 92.5; kPa
